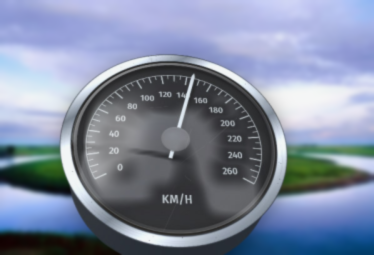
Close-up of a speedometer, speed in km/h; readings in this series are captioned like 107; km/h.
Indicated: 145; km/h
